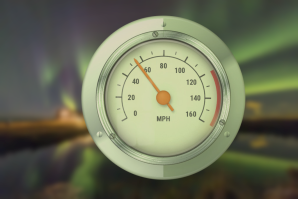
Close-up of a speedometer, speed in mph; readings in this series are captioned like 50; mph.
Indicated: 55; mph
